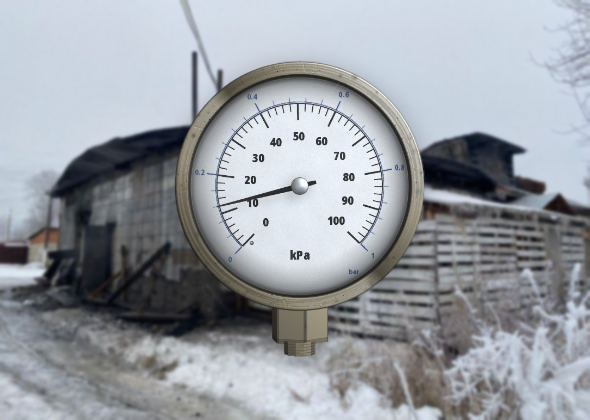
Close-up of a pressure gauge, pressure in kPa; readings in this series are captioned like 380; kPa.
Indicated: 12; kPa
